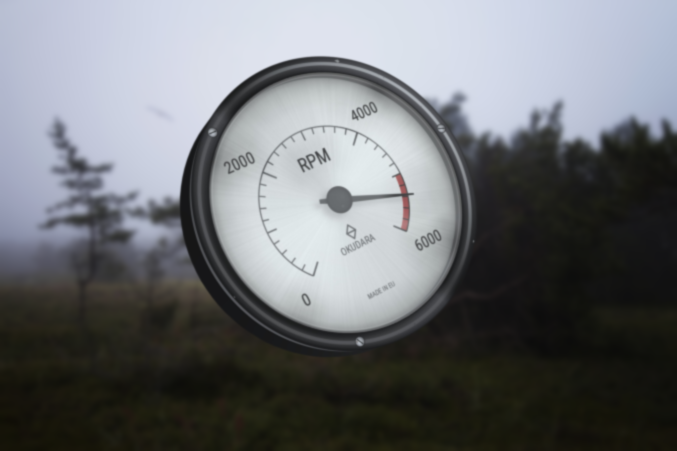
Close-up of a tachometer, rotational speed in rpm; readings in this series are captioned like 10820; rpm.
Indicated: 5400; rpm
